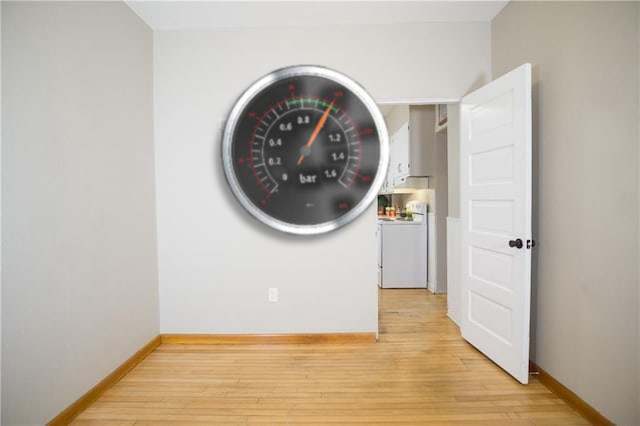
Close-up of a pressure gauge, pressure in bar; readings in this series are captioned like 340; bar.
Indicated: 1; bar
